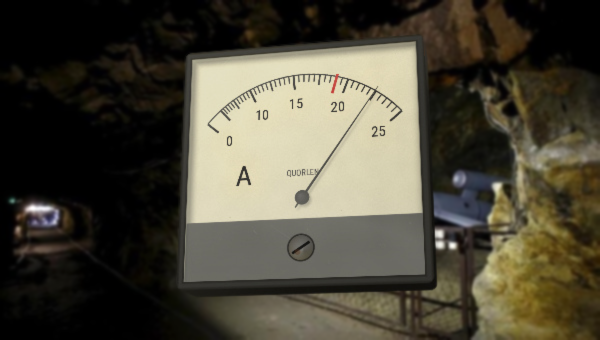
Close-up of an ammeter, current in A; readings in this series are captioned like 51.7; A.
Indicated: 22.5; A
